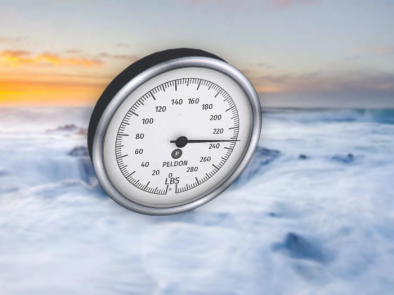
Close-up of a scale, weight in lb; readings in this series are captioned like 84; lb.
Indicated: 230; lb
